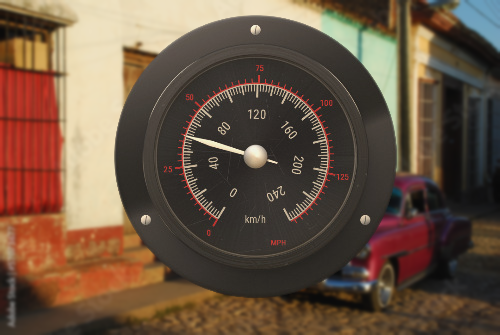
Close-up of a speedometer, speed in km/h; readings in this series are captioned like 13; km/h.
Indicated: 60; km/h
